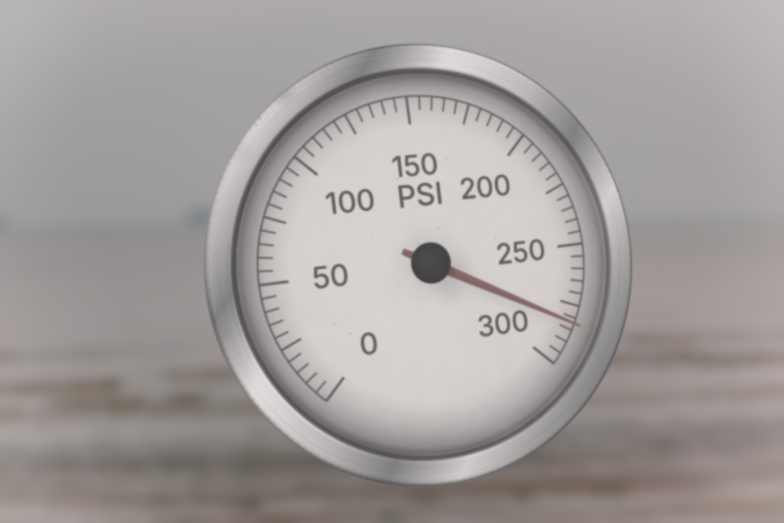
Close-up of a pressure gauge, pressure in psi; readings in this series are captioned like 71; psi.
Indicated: 282.5; psi
